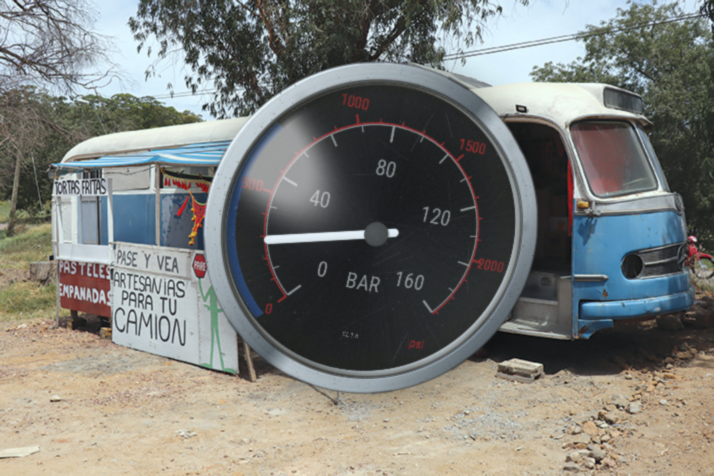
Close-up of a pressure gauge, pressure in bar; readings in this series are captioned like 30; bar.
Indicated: 20; bar
